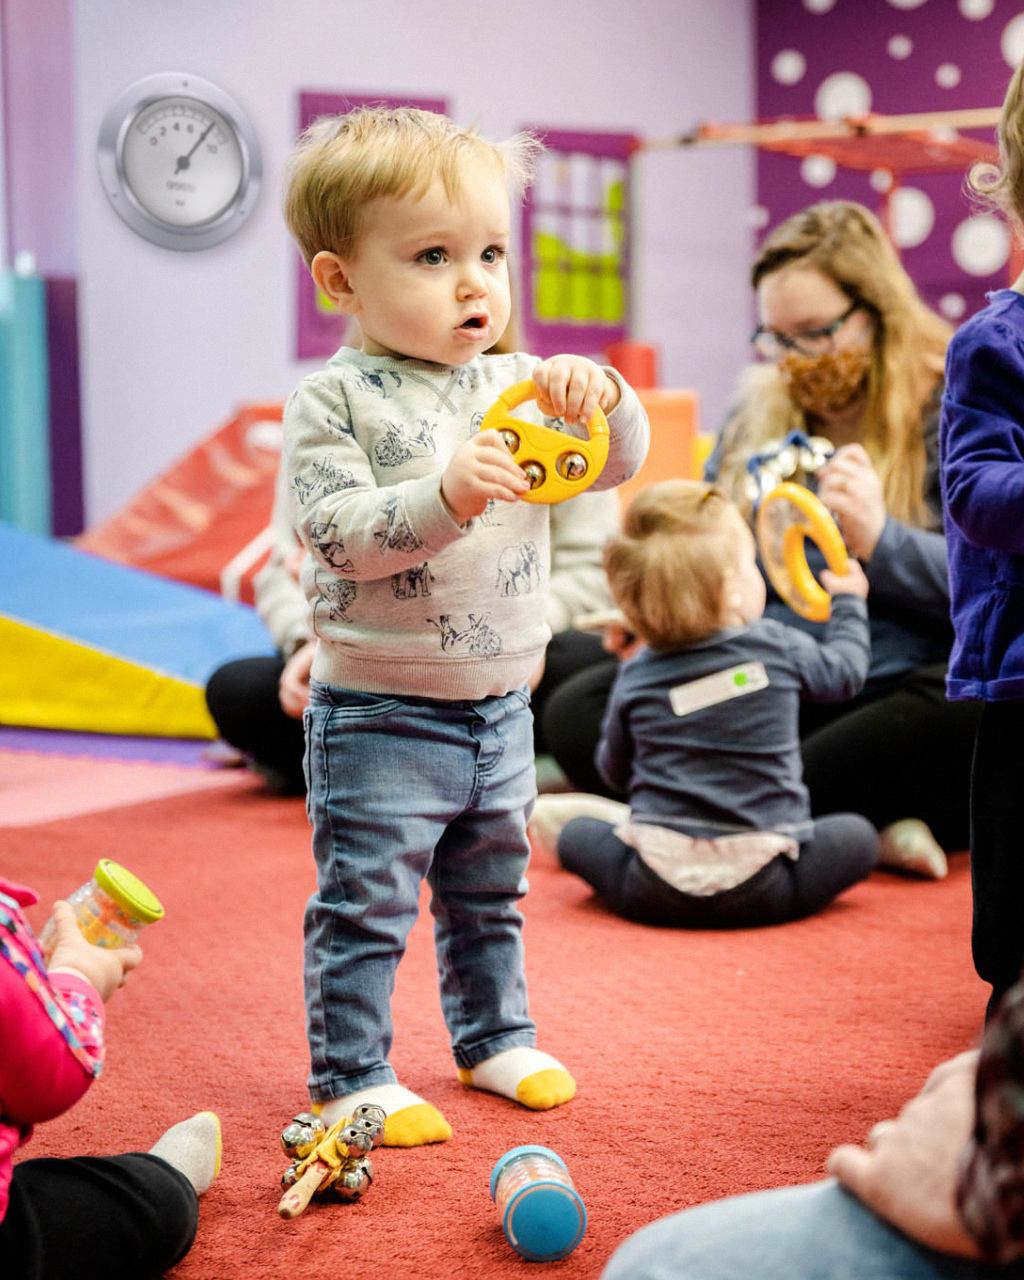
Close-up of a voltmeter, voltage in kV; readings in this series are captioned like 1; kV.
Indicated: 8; kV
